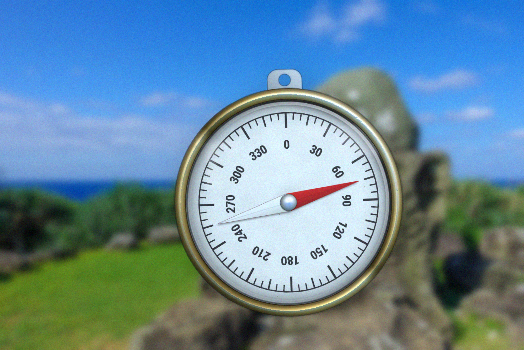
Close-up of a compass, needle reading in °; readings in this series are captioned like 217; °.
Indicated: 75; °
